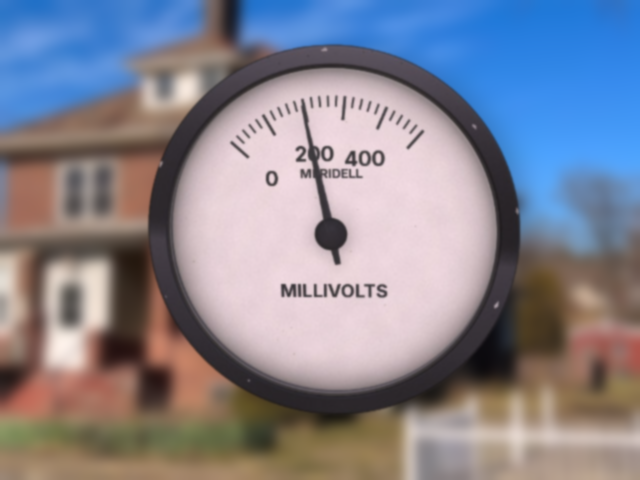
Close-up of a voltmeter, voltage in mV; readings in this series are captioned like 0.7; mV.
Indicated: 200; mV
